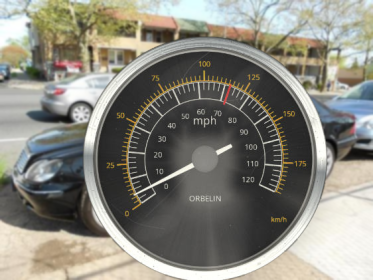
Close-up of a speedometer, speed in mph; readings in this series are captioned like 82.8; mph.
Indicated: 4; mph
